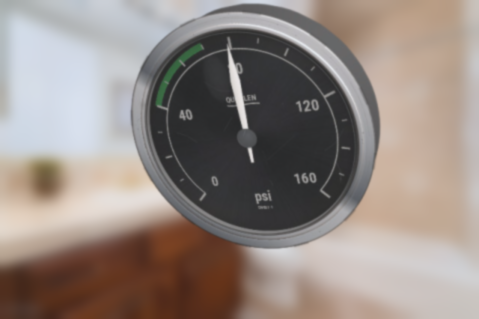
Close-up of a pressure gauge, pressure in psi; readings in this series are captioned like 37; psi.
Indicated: 80; psi
